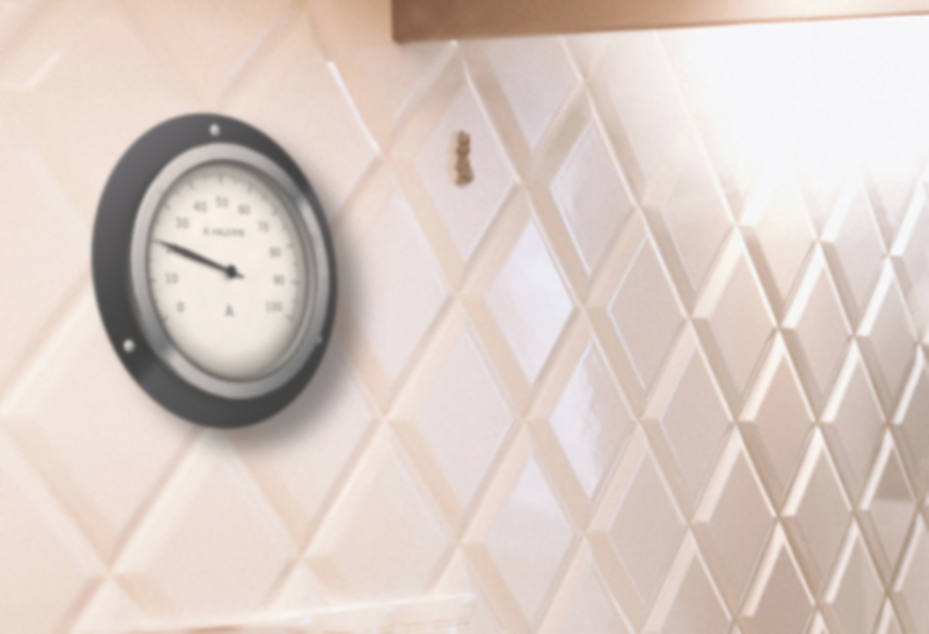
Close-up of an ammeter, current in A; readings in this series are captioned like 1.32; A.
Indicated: 20; A
